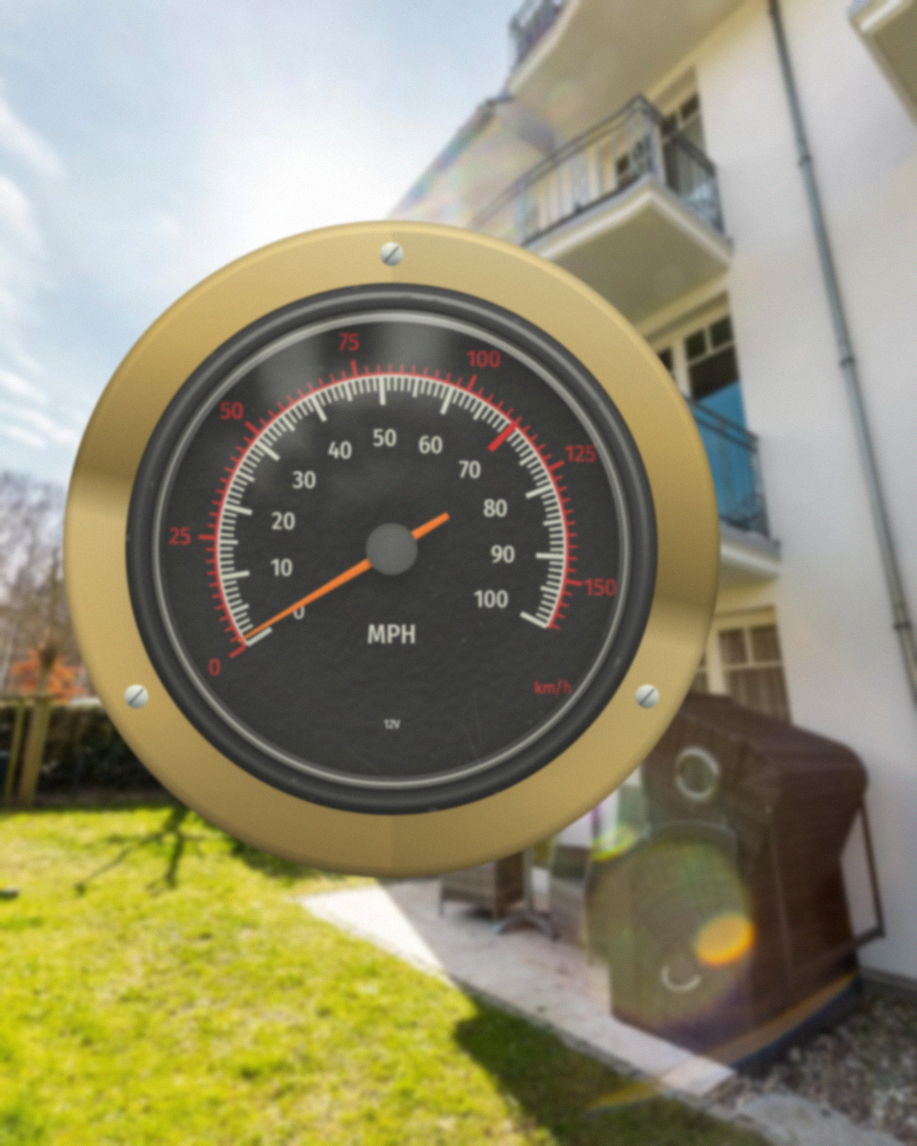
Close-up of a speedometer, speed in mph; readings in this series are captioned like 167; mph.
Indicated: 1; mph
